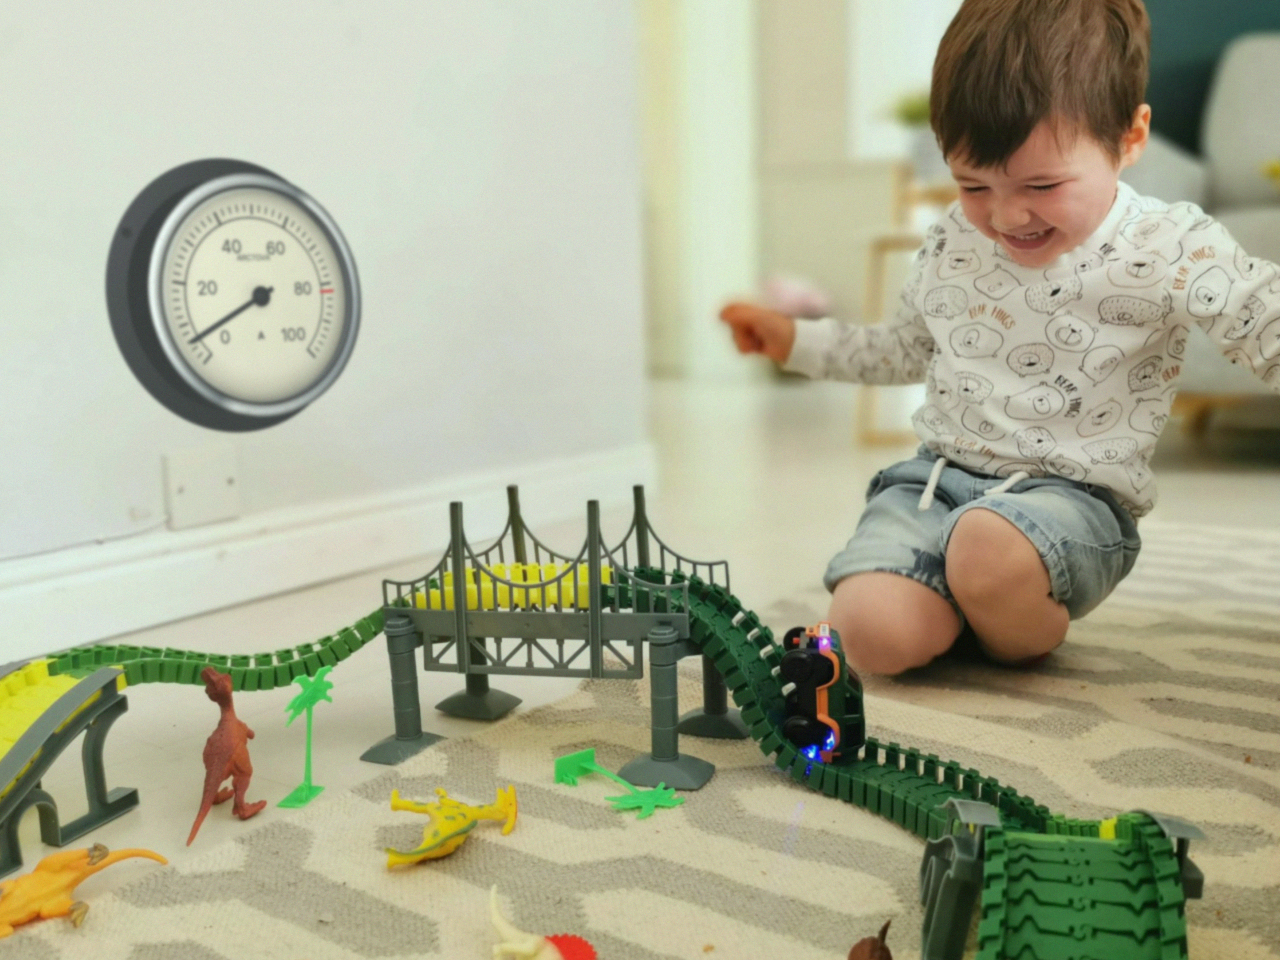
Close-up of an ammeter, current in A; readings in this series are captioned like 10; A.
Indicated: 6; A
